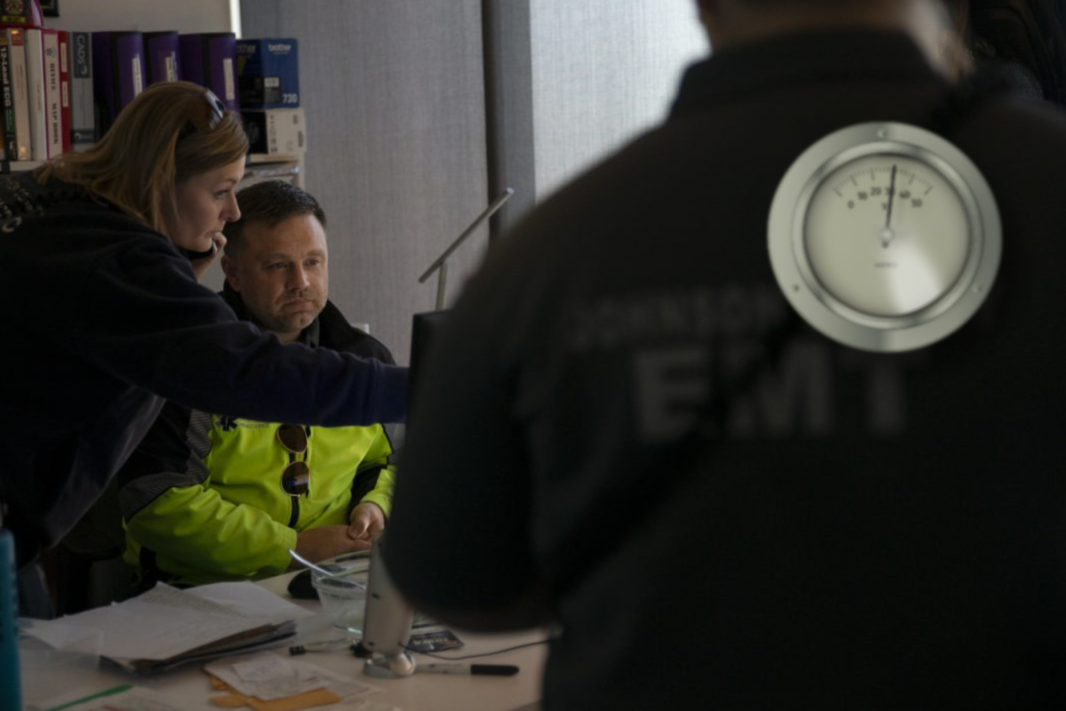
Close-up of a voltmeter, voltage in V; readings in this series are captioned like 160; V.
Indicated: 30; V
